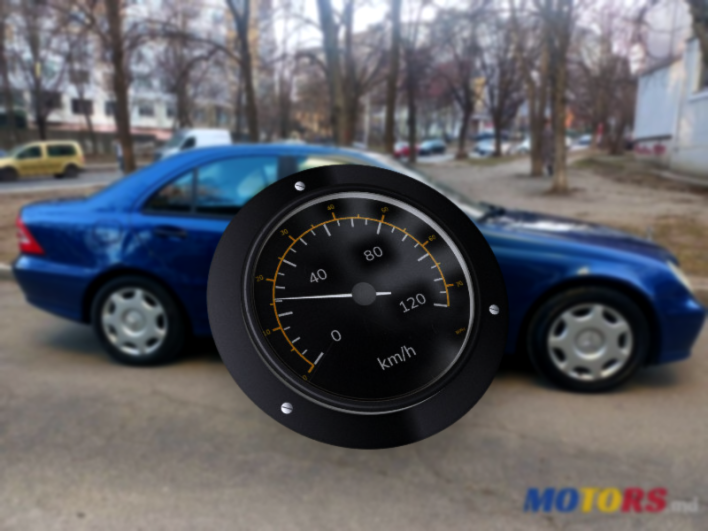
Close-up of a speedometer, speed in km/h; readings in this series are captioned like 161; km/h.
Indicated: 25; km/h
